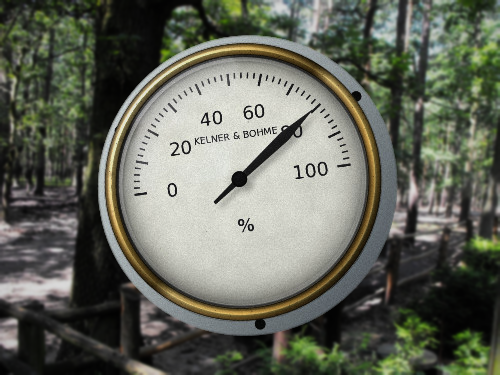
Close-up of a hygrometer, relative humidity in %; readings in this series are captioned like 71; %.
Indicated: 80; %
